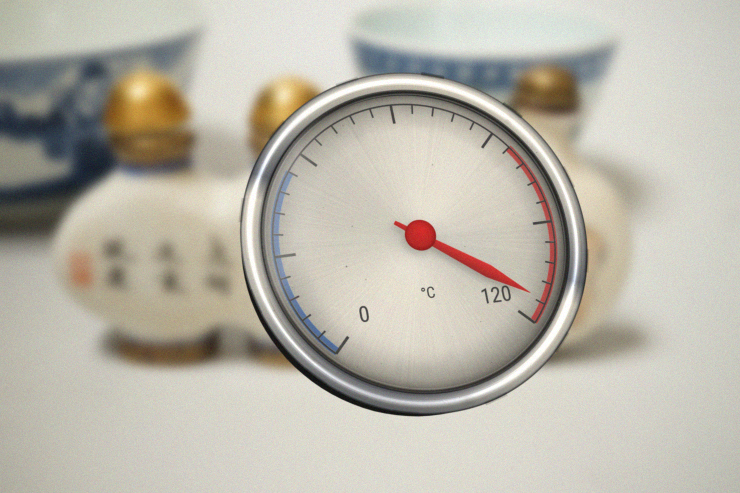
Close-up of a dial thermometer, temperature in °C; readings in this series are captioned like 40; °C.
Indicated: 116; °C
